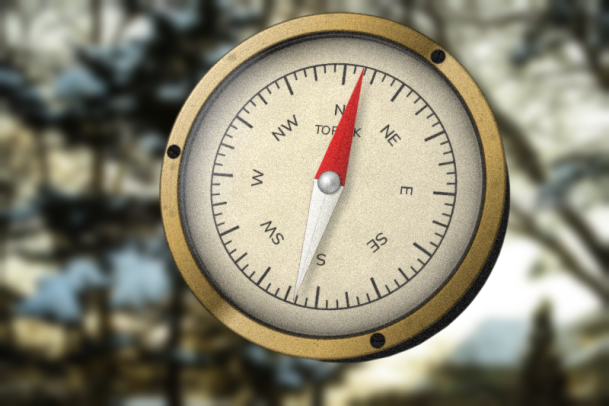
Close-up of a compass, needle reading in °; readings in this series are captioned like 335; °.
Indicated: 10; °
